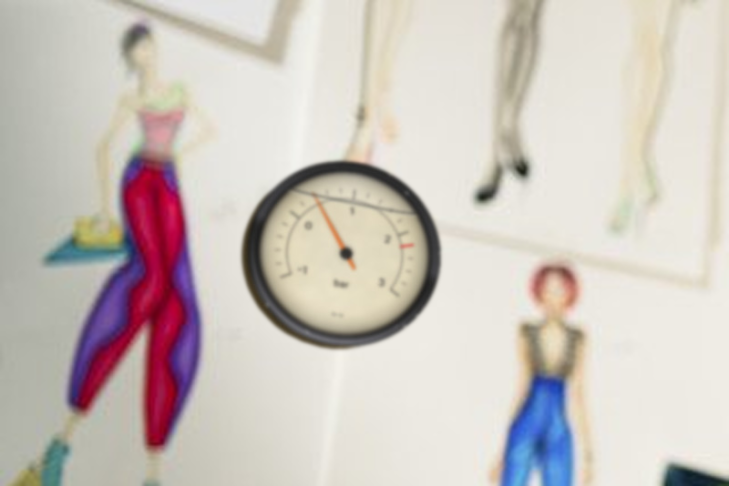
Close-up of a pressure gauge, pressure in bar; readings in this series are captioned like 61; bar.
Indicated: 0.4; bar
